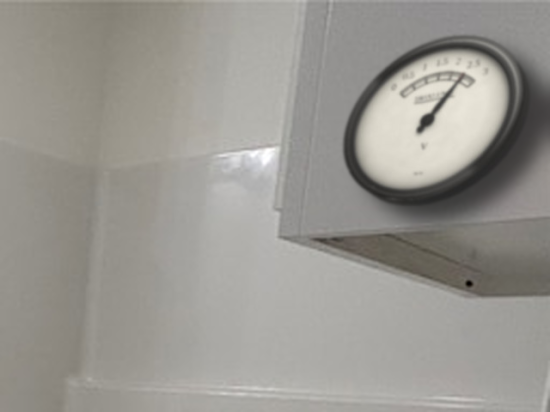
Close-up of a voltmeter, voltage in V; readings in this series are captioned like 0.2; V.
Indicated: 2.5; V
